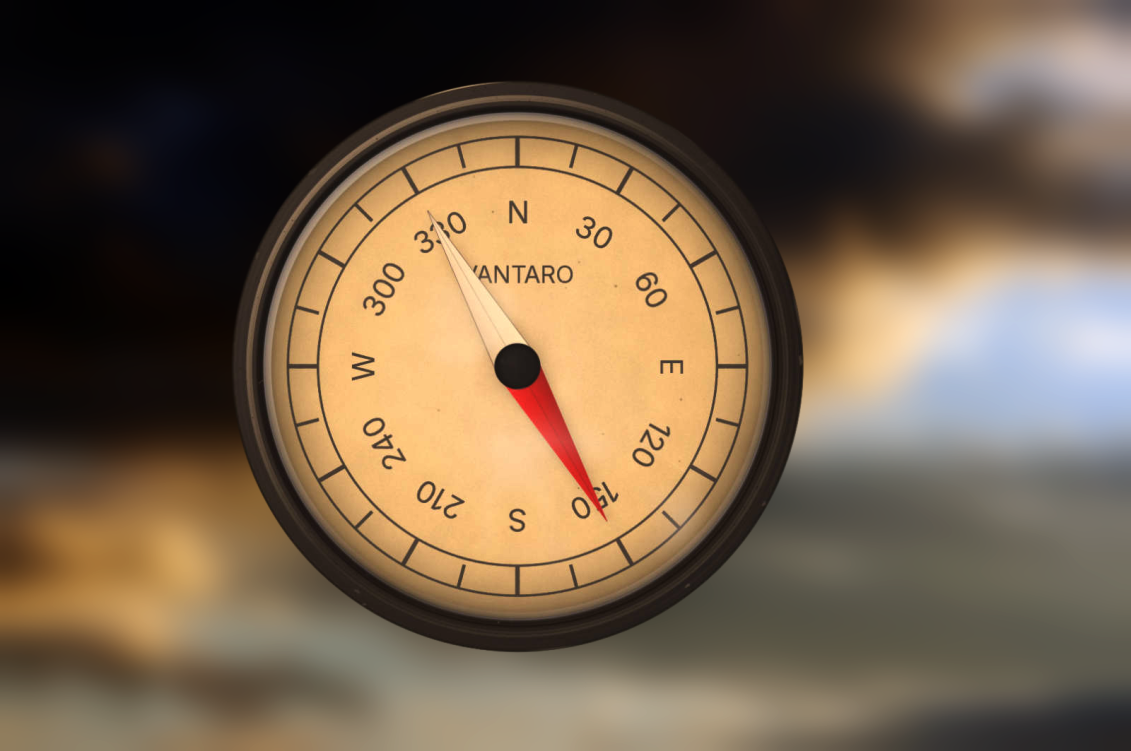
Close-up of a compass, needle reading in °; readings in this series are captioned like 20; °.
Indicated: 150; °
